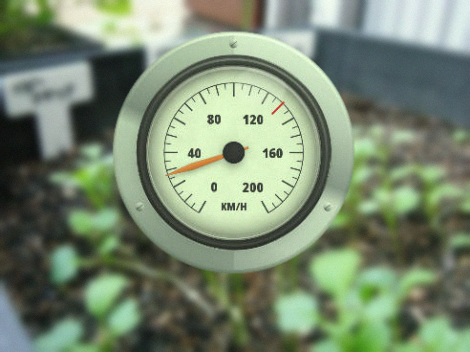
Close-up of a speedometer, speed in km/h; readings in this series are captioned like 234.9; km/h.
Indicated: 27.5; km/h
